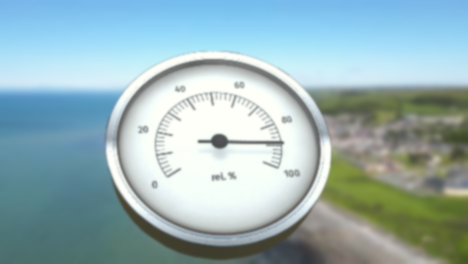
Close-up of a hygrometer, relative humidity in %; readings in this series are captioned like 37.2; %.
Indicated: 90; %
